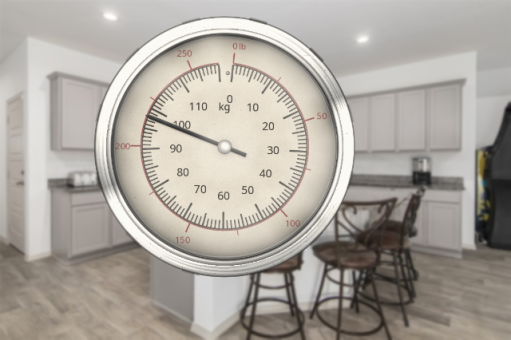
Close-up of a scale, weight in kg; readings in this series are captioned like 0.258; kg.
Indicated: 98; kg
